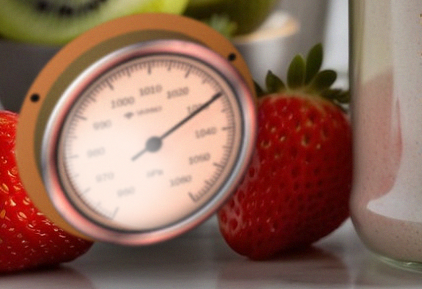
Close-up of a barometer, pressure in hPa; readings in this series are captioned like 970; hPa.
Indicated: 1030; hPa
